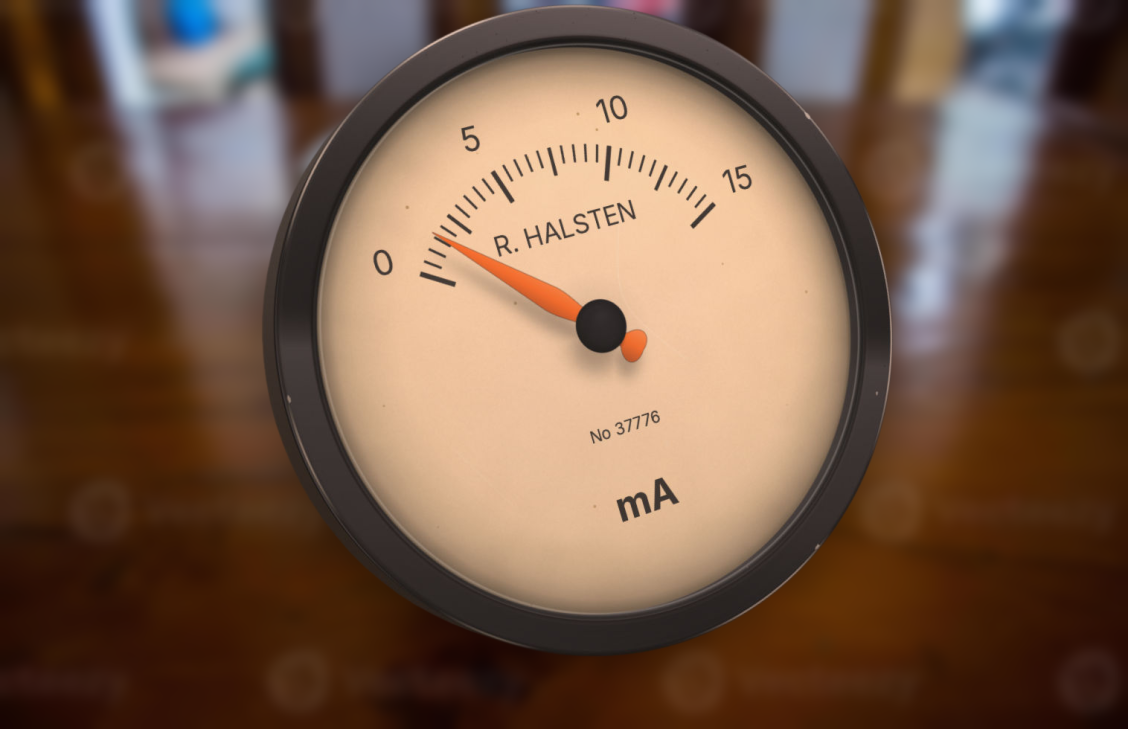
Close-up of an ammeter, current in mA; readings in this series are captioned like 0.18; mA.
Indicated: 1.5; mA
